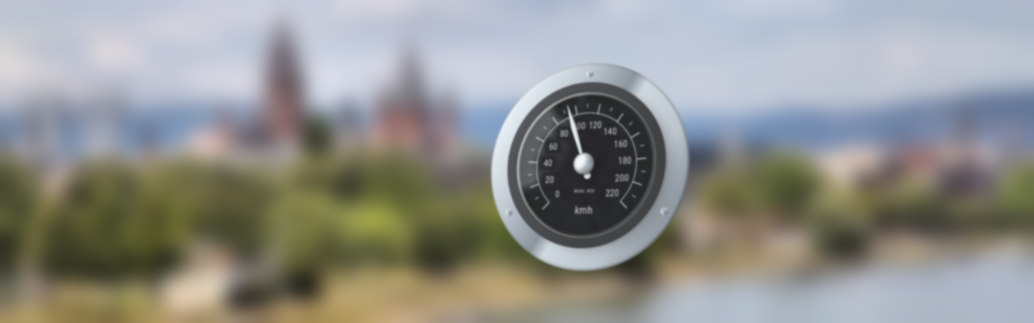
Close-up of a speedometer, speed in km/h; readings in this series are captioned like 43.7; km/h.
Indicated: 95; km/h
